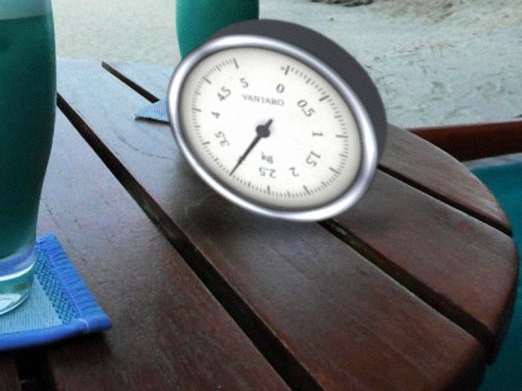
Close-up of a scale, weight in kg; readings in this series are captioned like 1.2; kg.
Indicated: 3; kg
